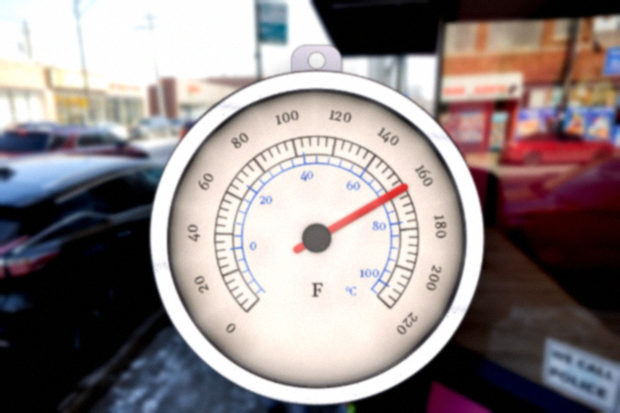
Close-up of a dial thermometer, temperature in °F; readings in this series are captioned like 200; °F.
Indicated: 160; °F
